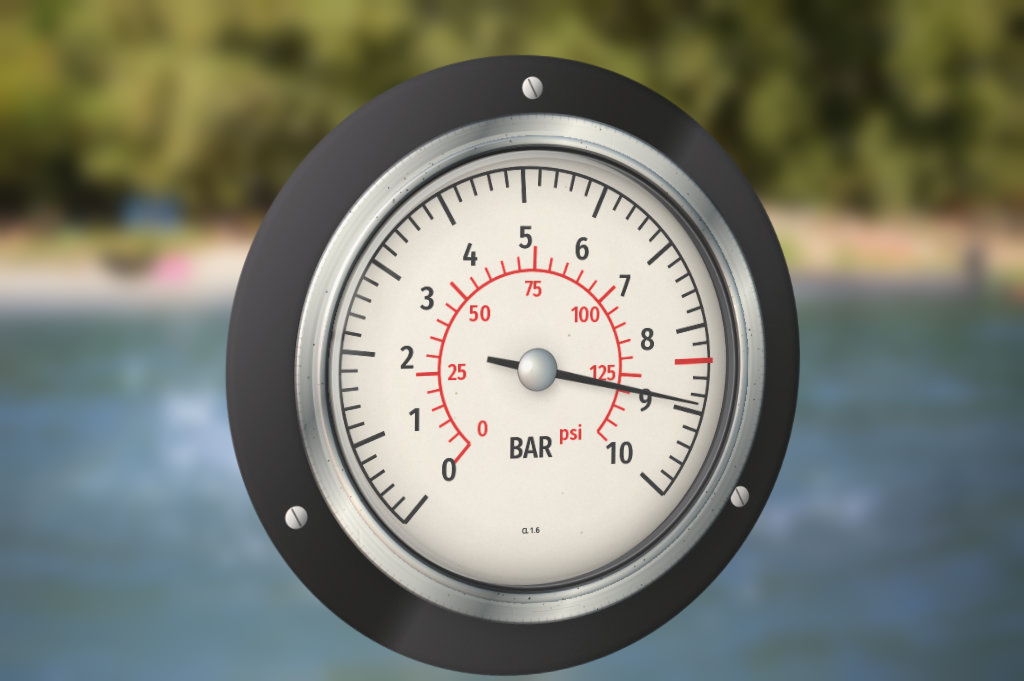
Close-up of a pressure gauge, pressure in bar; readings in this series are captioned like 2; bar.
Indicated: 8.9; bar
